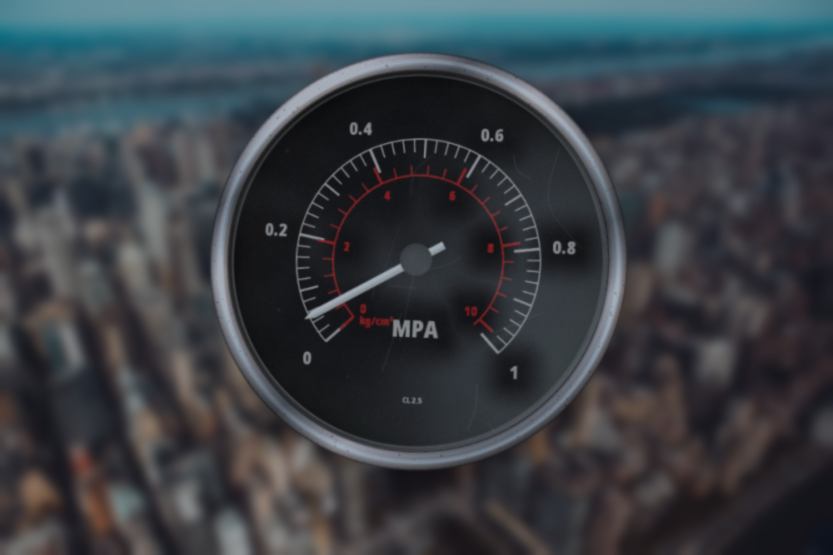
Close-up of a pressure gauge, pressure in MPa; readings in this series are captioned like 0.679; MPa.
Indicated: 0.05; MPa
